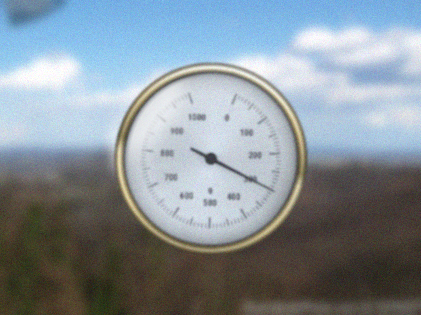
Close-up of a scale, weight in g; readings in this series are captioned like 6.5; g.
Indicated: 300; g
